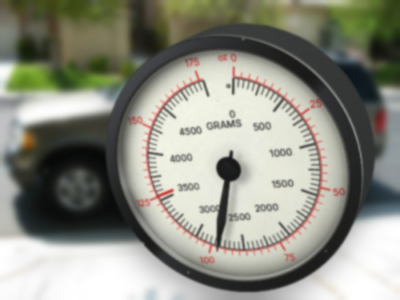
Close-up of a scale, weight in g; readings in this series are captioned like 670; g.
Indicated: 2750; g
